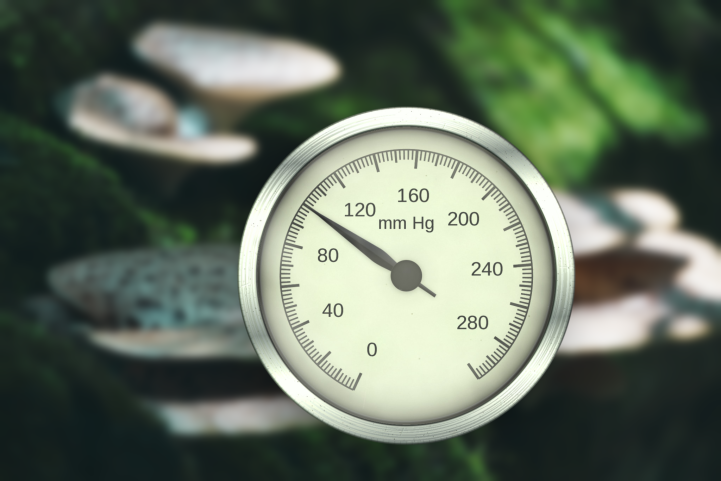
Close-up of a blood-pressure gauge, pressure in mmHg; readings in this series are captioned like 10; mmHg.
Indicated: 100; mmHg
